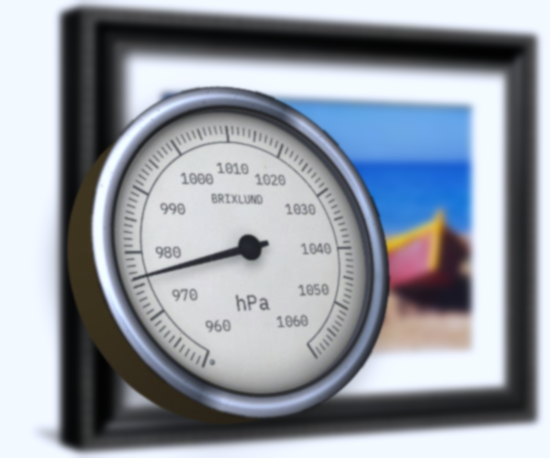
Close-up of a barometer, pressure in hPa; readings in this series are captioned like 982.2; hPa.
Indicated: 976; hPa
